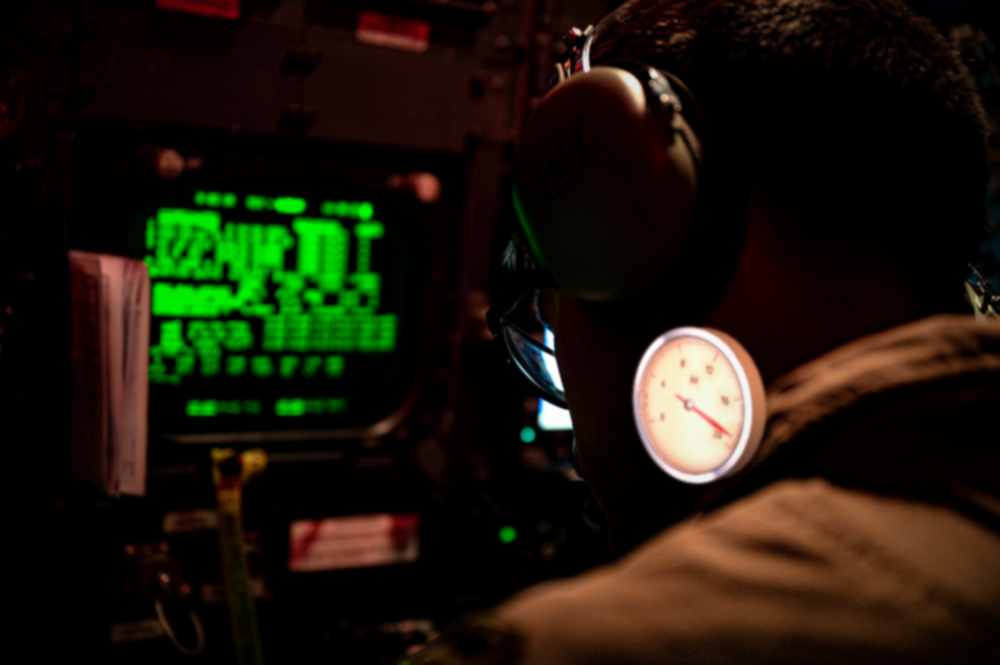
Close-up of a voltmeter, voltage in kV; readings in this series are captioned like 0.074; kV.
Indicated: 19; kV
